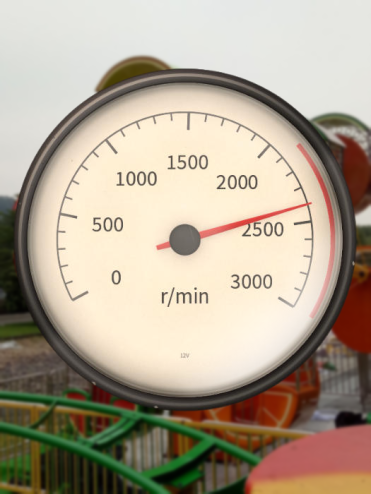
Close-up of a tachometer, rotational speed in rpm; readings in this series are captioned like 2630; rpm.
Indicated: 2400; rpm
